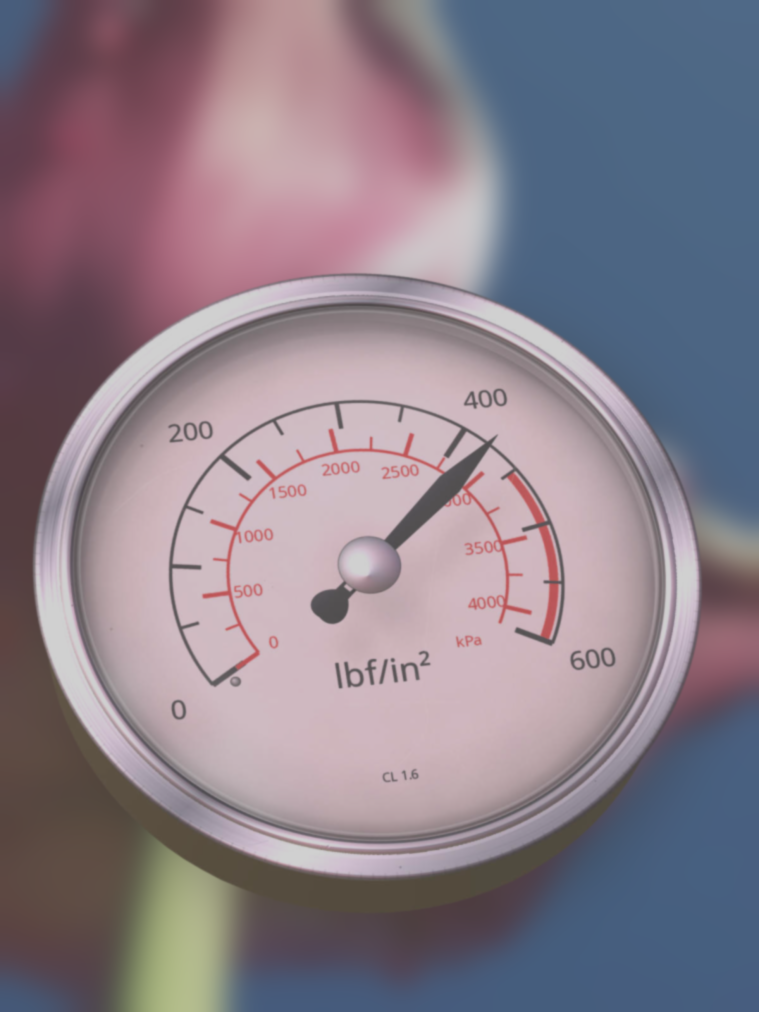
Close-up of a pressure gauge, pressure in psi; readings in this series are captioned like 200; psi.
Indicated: 425; psi
